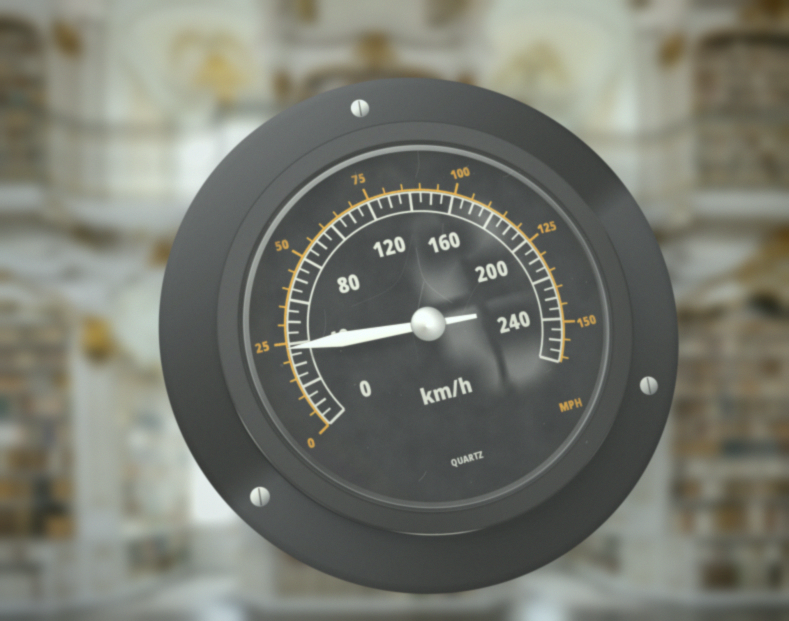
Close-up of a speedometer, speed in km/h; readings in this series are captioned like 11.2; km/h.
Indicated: 37.5; km/h
